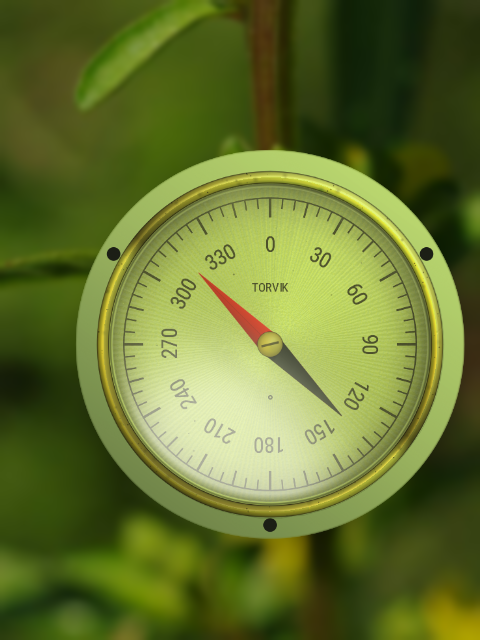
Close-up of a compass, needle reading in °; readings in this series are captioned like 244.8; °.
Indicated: 315; °
